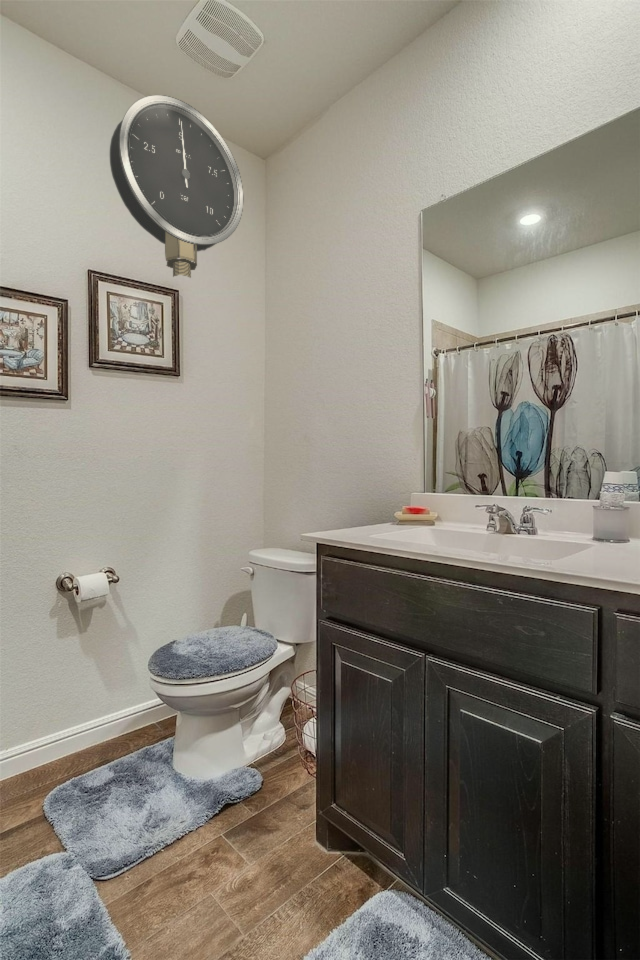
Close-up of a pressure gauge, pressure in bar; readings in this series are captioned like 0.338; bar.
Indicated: 5; bar
